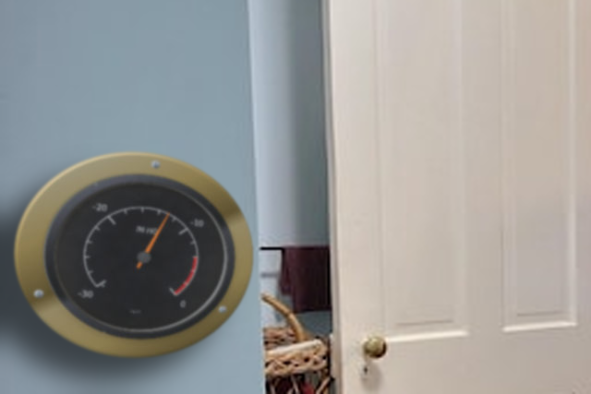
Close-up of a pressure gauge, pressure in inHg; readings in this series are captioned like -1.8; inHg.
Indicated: -13; inHg
